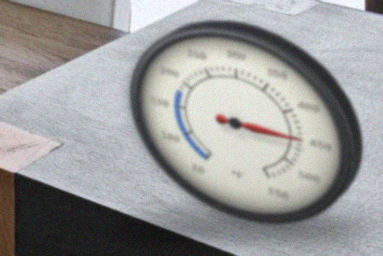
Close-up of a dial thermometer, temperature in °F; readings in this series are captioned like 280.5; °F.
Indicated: 450; °F
